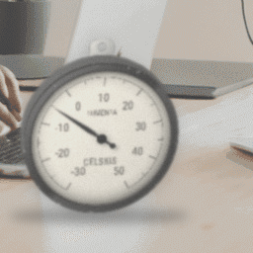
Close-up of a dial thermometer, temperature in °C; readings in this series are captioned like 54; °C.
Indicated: -5; °C
